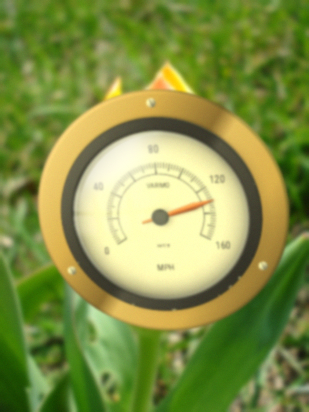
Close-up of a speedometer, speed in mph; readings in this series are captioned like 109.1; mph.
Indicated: 130; mph
